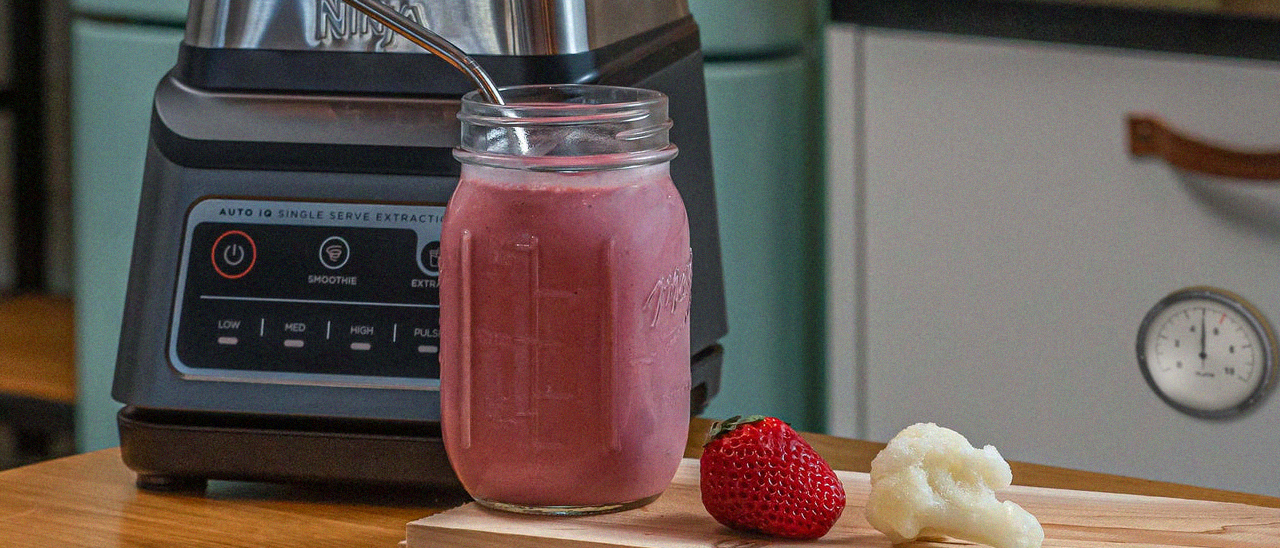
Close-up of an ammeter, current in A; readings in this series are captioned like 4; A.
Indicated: 5; A
